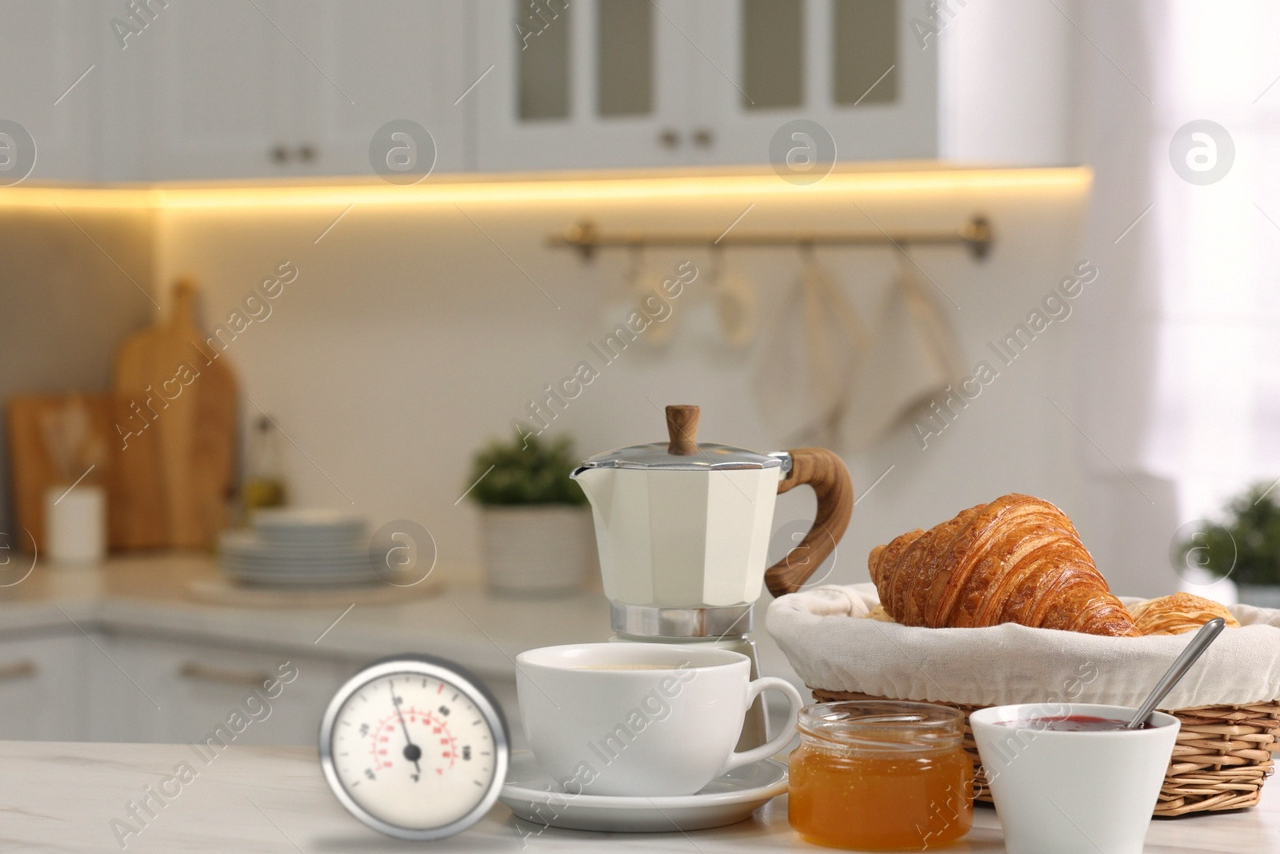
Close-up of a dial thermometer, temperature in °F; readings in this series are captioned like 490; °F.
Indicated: 20; °F
